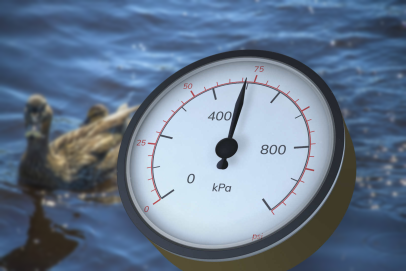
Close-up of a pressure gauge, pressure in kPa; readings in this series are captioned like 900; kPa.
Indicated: 500; kPa
